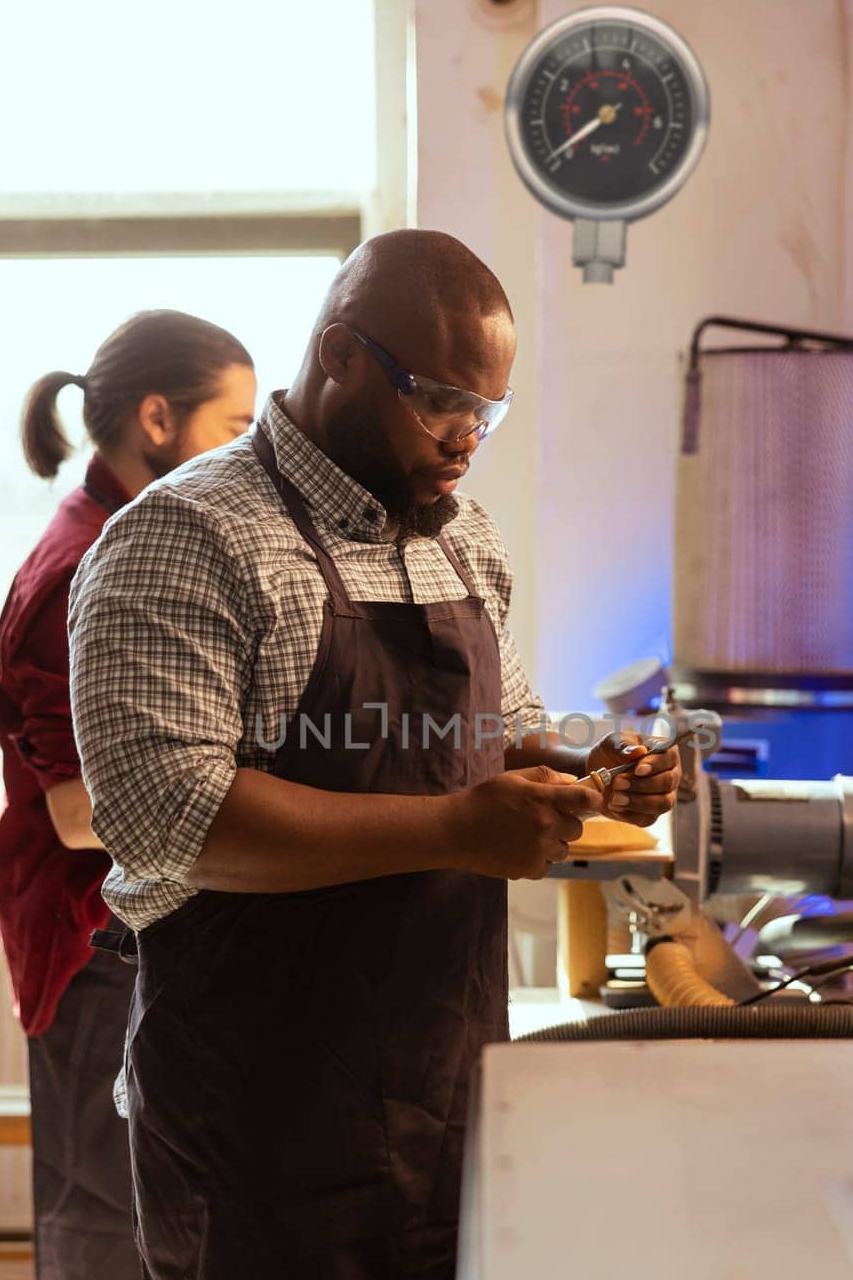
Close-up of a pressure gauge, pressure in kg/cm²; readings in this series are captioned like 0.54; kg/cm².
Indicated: 0.2; kg/cm²
